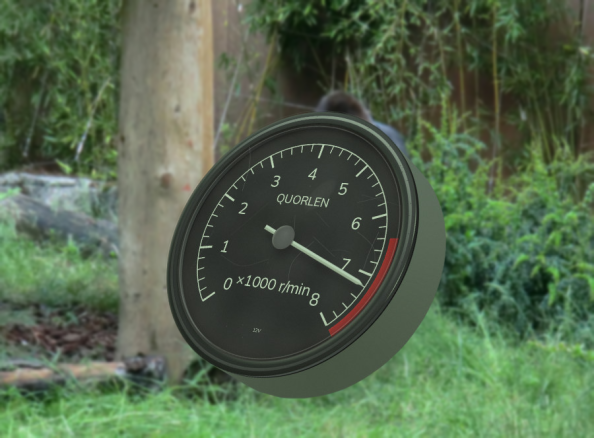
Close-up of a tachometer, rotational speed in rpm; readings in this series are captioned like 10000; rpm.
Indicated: 7200; rpm
